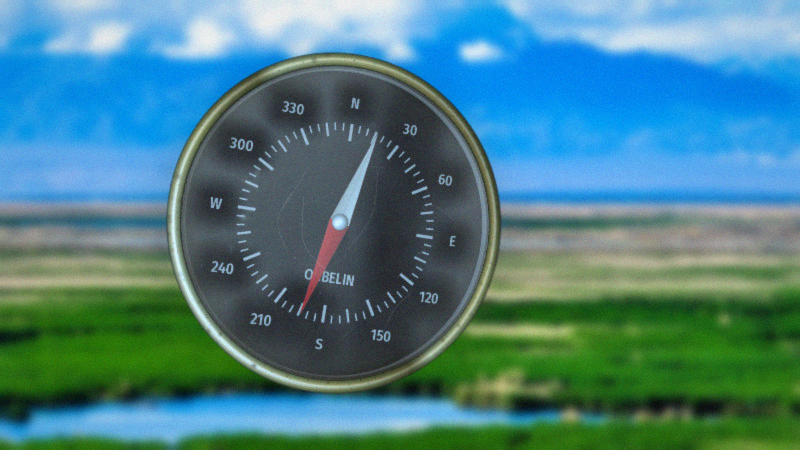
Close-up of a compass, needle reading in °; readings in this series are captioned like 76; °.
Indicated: 195; °
